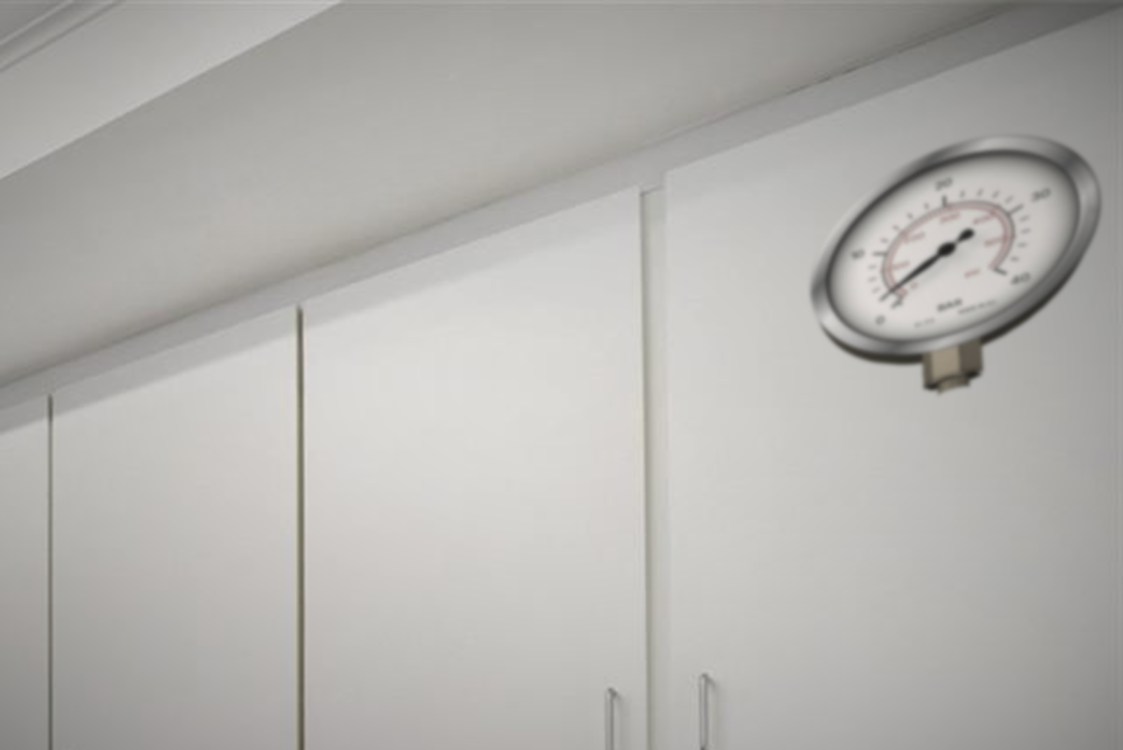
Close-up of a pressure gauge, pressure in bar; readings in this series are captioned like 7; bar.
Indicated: 2; bar
